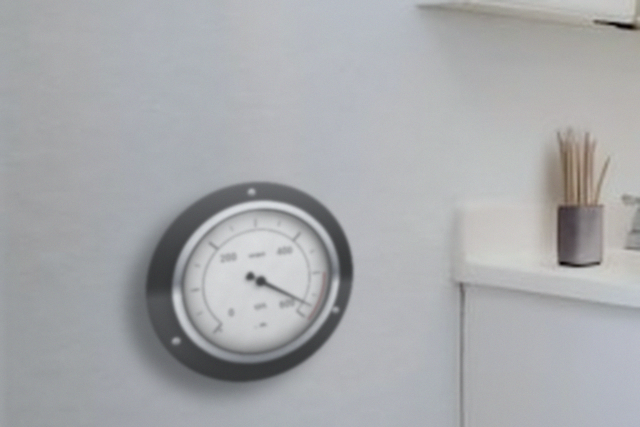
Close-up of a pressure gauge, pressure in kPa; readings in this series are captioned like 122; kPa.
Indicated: 575; kPa
